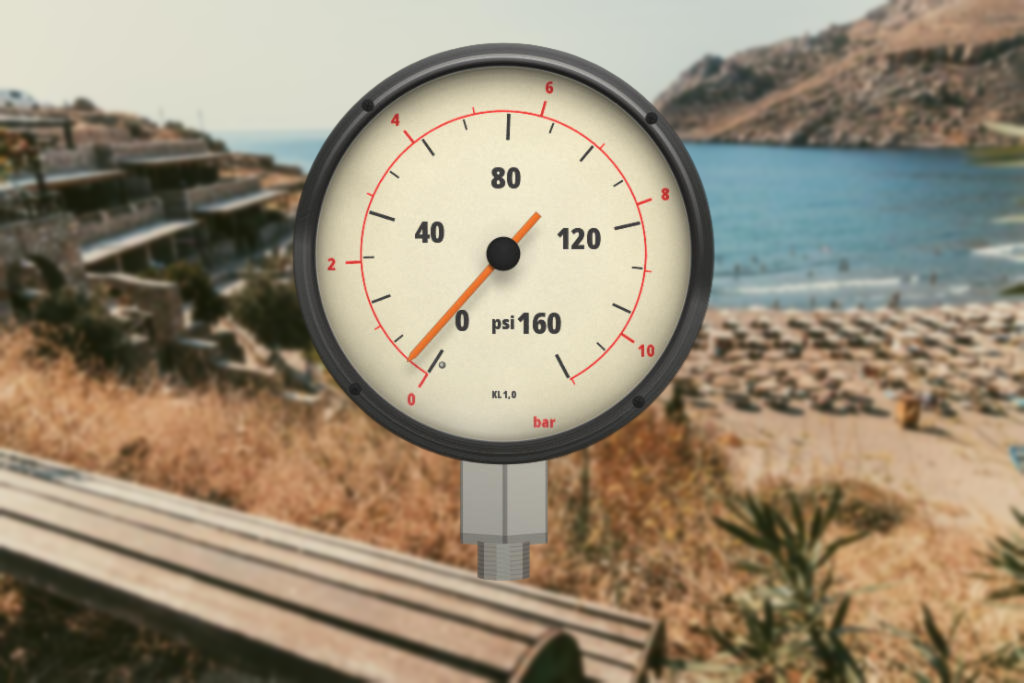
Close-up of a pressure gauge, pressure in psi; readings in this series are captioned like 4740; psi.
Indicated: 5; psi
